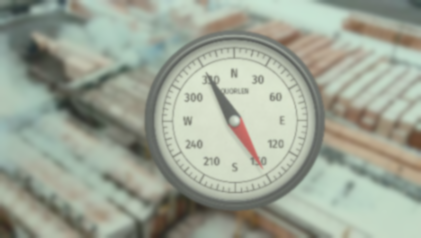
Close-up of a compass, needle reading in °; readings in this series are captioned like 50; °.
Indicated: 150; °
